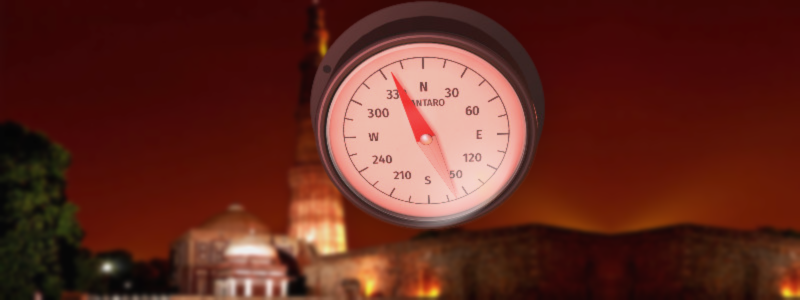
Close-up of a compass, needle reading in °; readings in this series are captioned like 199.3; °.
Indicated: 337.5; °
